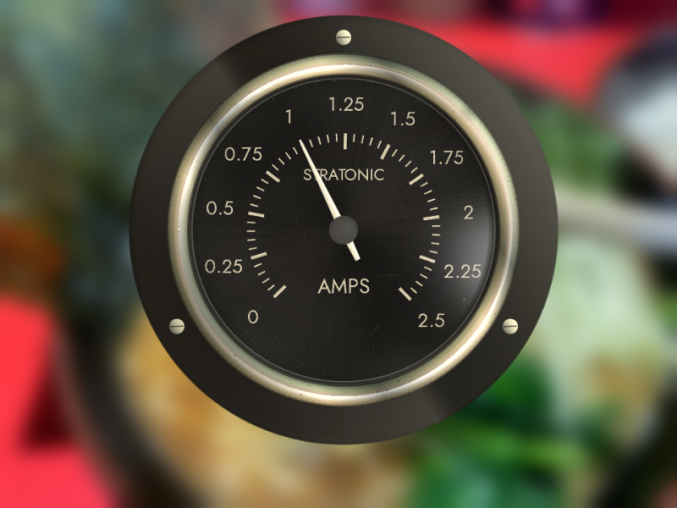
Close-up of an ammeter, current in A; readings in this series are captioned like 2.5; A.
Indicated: 1; A
